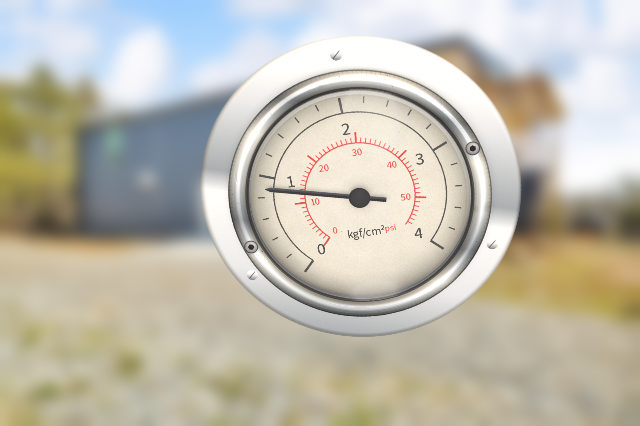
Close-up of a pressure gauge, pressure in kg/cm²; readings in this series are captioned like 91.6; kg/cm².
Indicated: 0.9; kg/cm²
